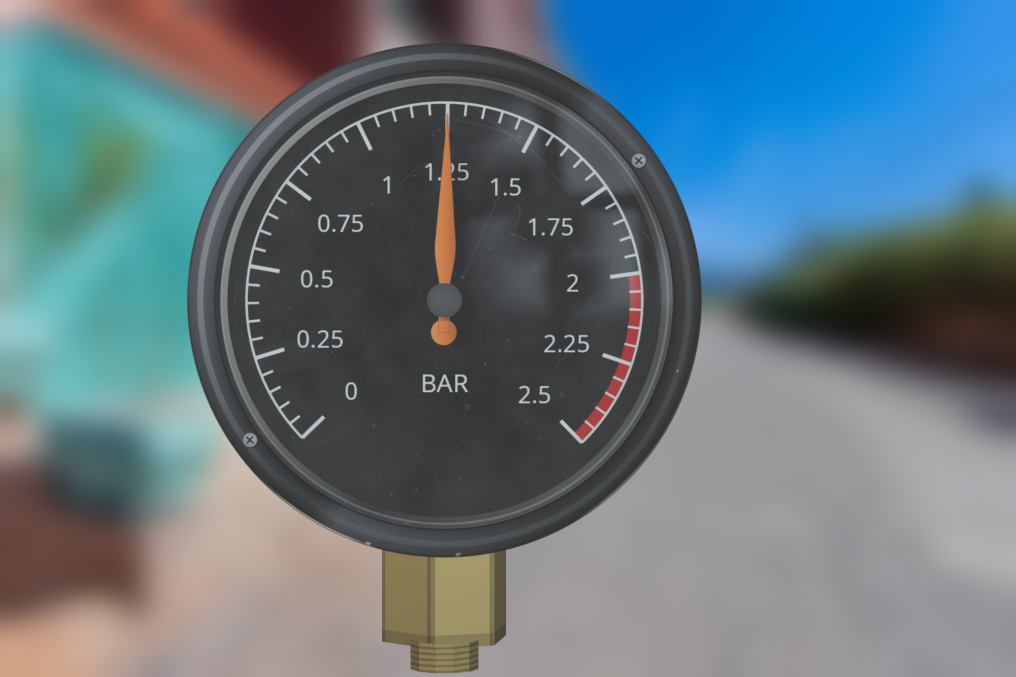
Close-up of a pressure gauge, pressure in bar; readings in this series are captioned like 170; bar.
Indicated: 1.25; bar
